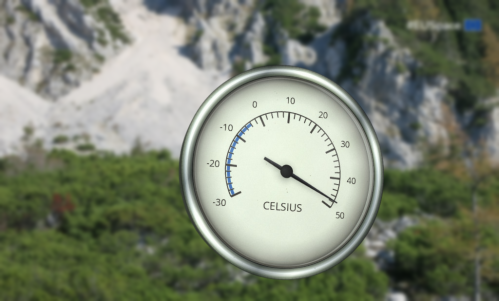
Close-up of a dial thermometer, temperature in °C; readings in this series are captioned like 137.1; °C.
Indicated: 48; °C
